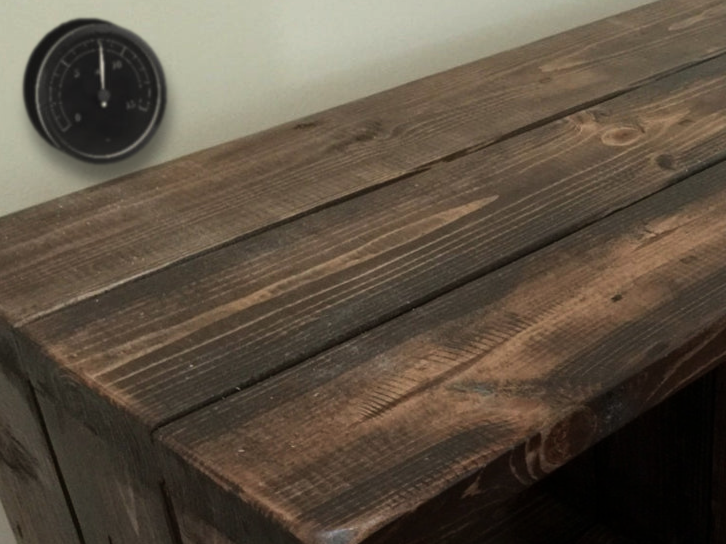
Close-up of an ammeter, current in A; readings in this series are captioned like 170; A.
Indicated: 8; A
